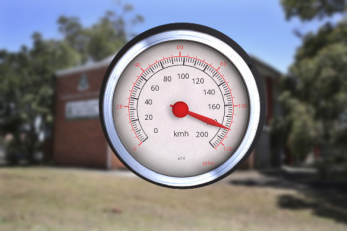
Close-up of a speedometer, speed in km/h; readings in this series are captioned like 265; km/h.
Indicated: 180; km/h
